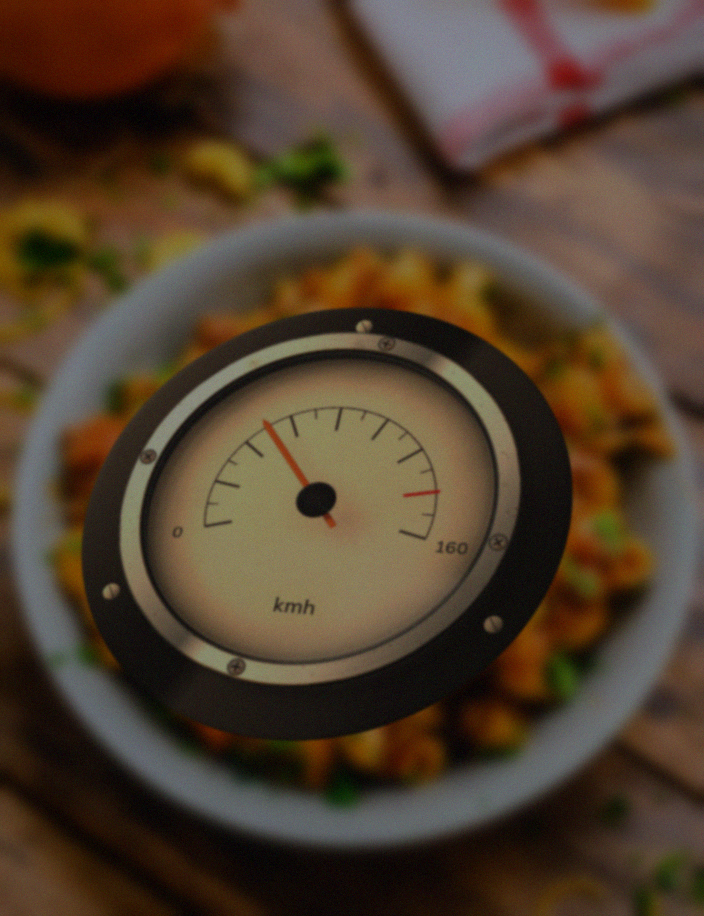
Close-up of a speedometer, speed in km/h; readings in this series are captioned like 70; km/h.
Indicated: 50; km/h
